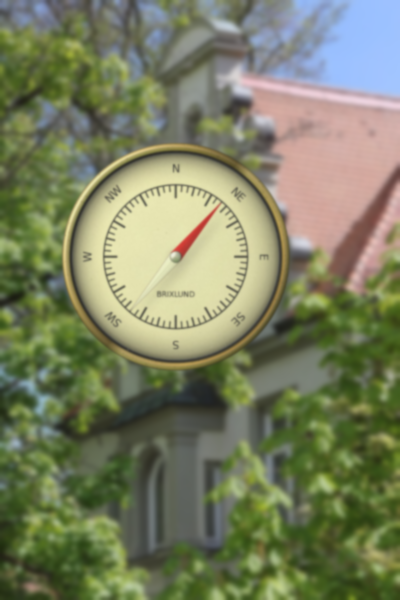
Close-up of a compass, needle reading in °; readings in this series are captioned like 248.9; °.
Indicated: 40; °
